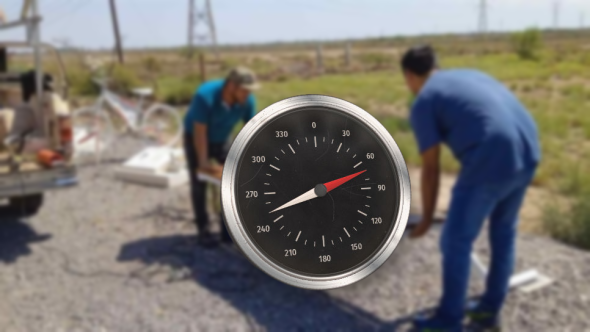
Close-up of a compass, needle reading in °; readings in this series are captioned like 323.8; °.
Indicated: 70; °
